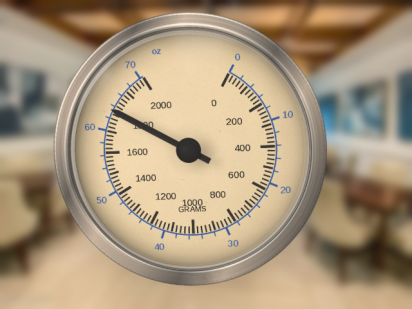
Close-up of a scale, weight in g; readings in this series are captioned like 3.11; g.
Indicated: 1800; g
